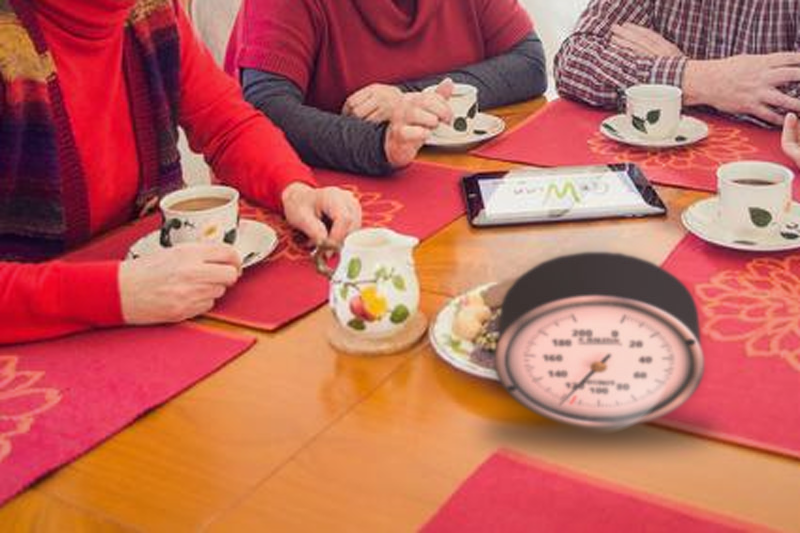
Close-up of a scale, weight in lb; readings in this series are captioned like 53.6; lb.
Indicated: 120; lb
